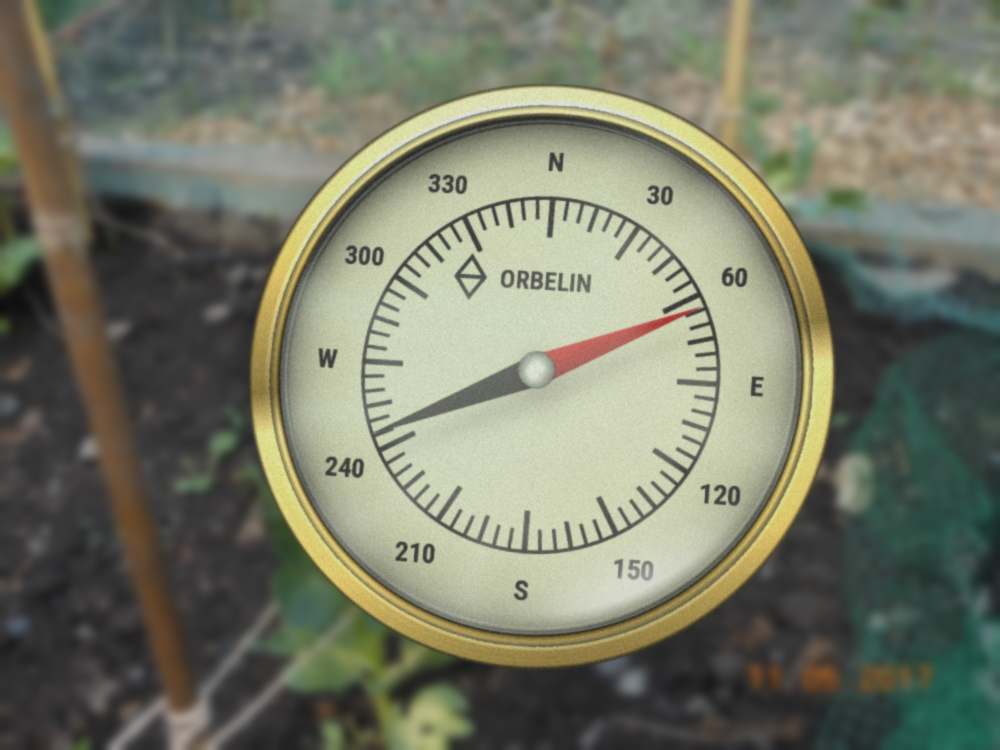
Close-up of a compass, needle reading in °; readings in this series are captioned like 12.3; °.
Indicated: 65; °
